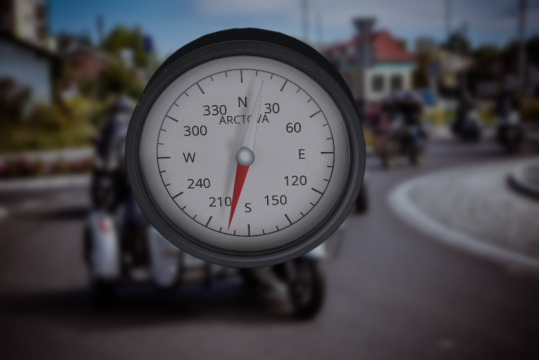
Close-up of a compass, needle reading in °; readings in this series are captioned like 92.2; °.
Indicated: 195; °
